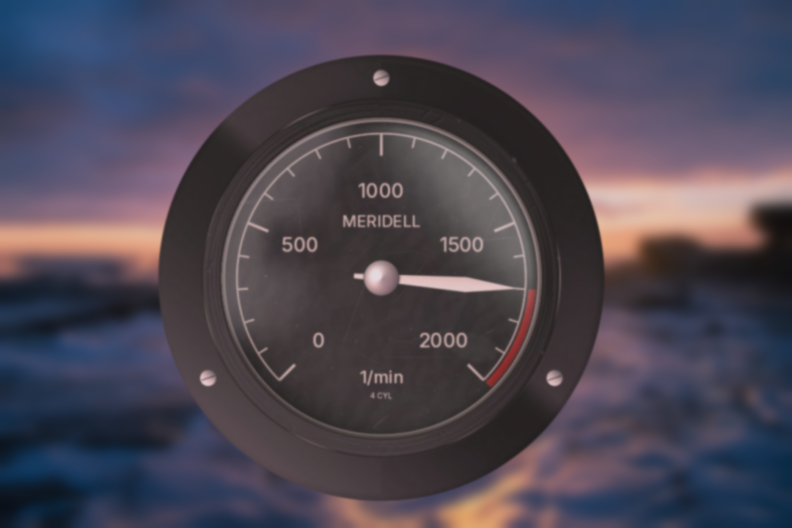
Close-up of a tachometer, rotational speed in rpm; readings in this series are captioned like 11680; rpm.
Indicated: 1700; rpm
